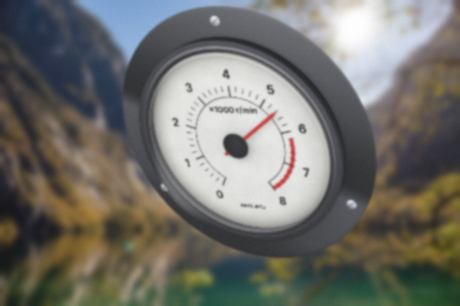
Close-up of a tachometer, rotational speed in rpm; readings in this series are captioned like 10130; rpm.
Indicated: 5400; rpm
